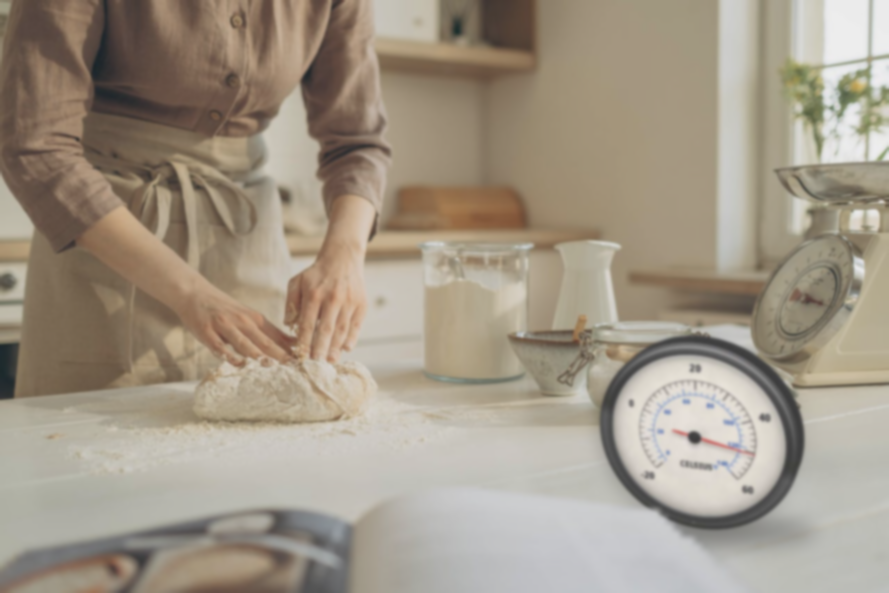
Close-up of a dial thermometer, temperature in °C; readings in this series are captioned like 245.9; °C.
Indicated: 50; °C
